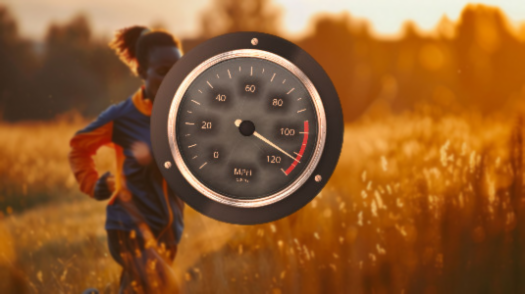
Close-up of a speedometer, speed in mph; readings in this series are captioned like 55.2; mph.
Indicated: 112.5; mph
